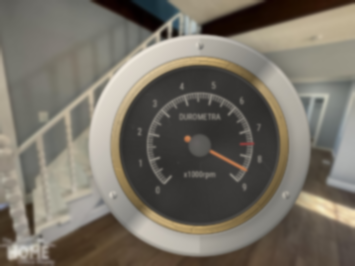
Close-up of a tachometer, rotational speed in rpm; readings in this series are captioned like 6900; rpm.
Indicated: 8500; rpm
